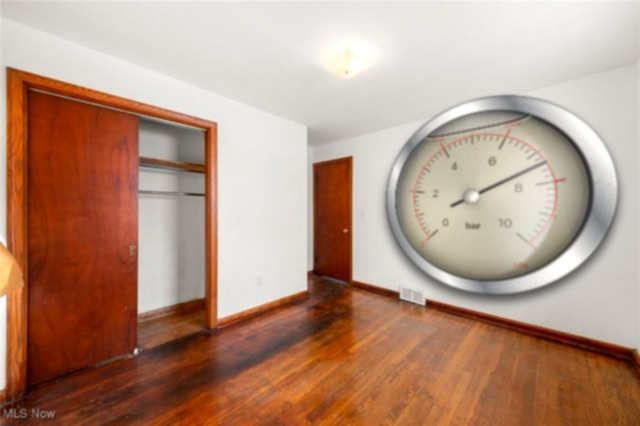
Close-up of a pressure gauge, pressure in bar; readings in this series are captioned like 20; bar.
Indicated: 7.4; bar
